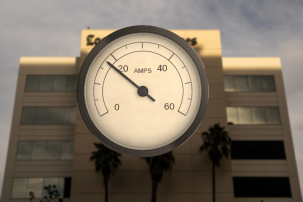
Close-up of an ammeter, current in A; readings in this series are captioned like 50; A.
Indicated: 17.5; A
